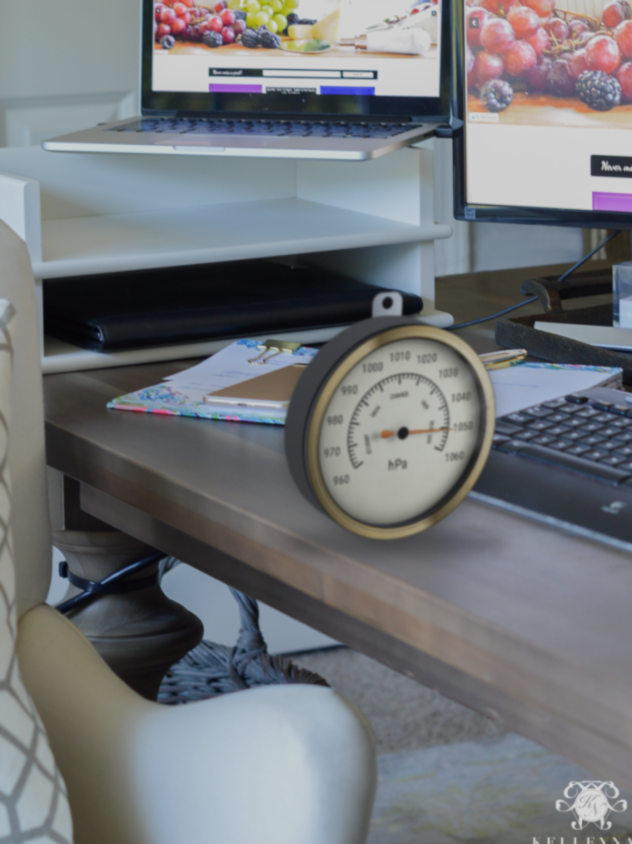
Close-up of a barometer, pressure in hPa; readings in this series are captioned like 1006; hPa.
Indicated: 1050; hPa
